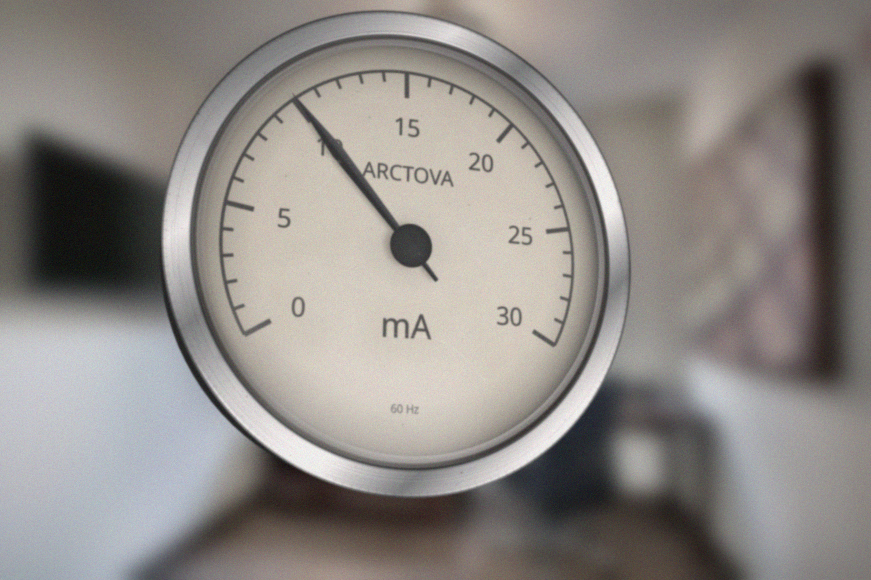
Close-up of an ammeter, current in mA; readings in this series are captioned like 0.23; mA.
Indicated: 10; mA
